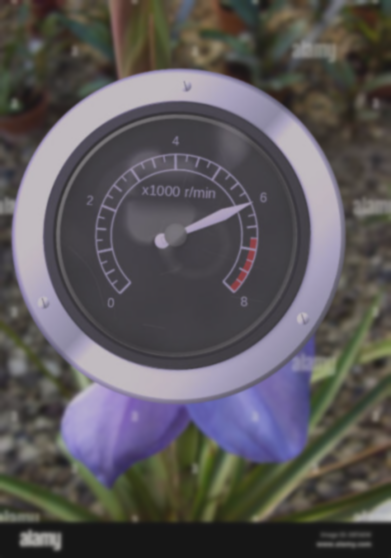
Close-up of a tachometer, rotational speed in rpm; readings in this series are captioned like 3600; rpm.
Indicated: 6000; rpm
